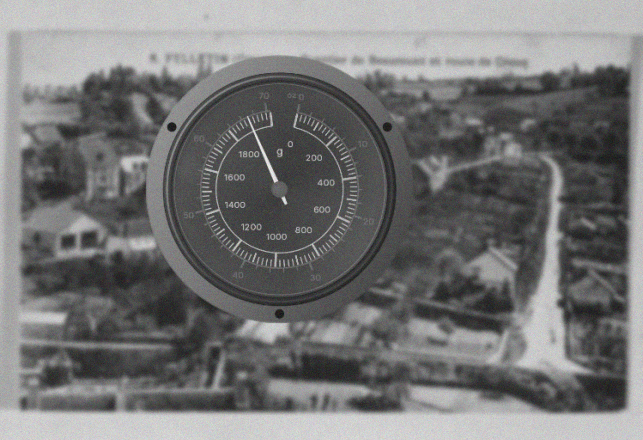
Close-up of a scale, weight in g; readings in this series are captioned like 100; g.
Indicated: 1900; g
